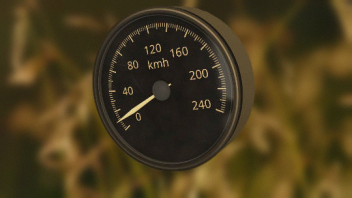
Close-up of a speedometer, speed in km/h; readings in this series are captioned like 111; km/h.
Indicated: 10; km/h
